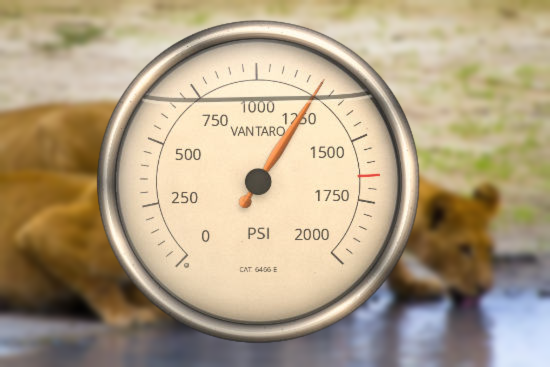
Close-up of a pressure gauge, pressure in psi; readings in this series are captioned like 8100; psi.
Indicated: 1250; psi
